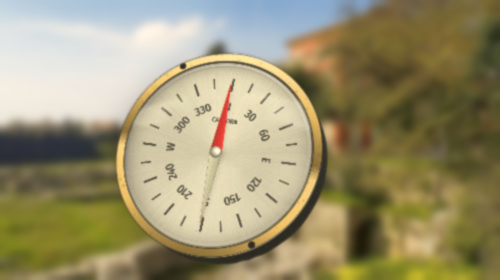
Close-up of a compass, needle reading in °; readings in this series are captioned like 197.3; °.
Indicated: 0; °
